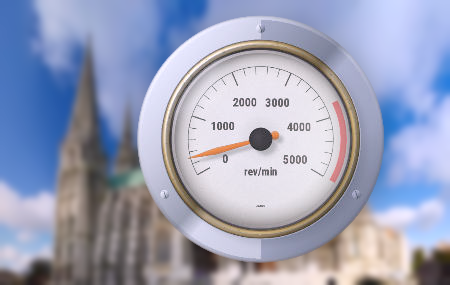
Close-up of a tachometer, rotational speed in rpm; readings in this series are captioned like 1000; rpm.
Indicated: 300; rpm
